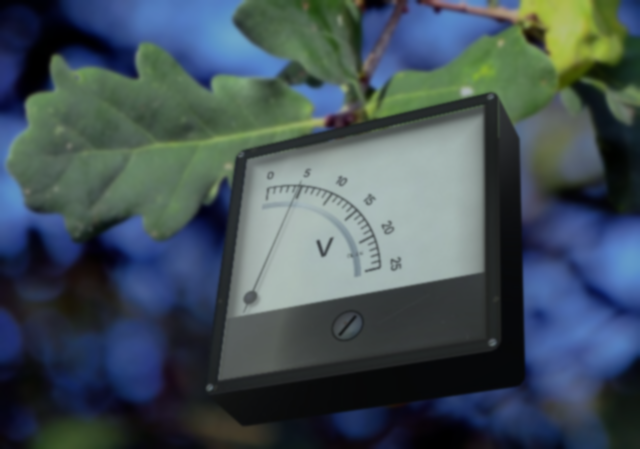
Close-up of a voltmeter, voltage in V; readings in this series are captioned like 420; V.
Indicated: 5; V
